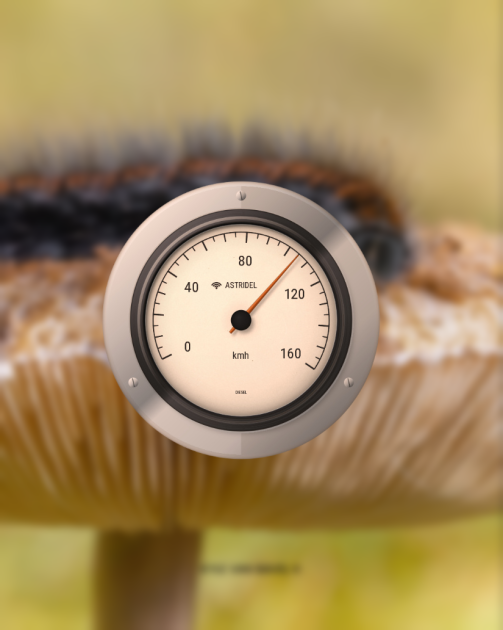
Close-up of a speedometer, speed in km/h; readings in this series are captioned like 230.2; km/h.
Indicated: 105; km/h
